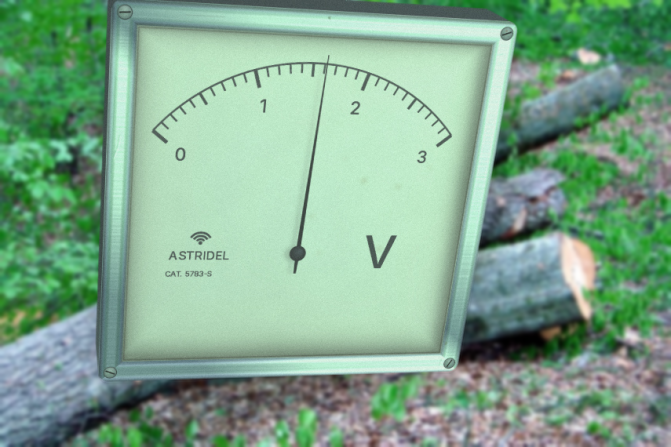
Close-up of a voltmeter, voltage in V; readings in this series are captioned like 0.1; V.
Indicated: 1.6; V
